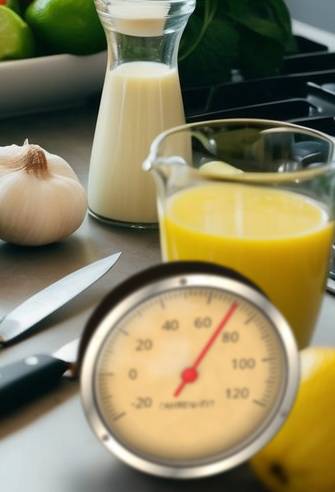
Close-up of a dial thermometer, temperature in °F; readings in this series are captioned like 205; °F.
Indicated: 70; °F
